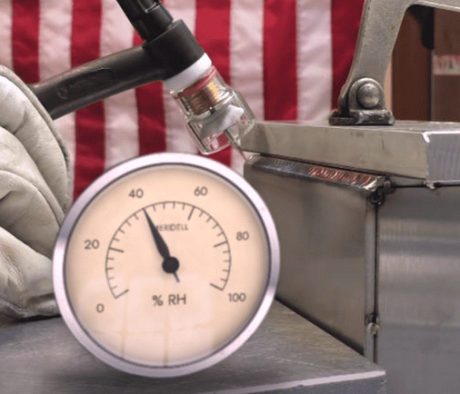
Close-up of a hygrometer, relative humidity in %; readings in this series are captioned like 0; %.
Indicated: 40; %
